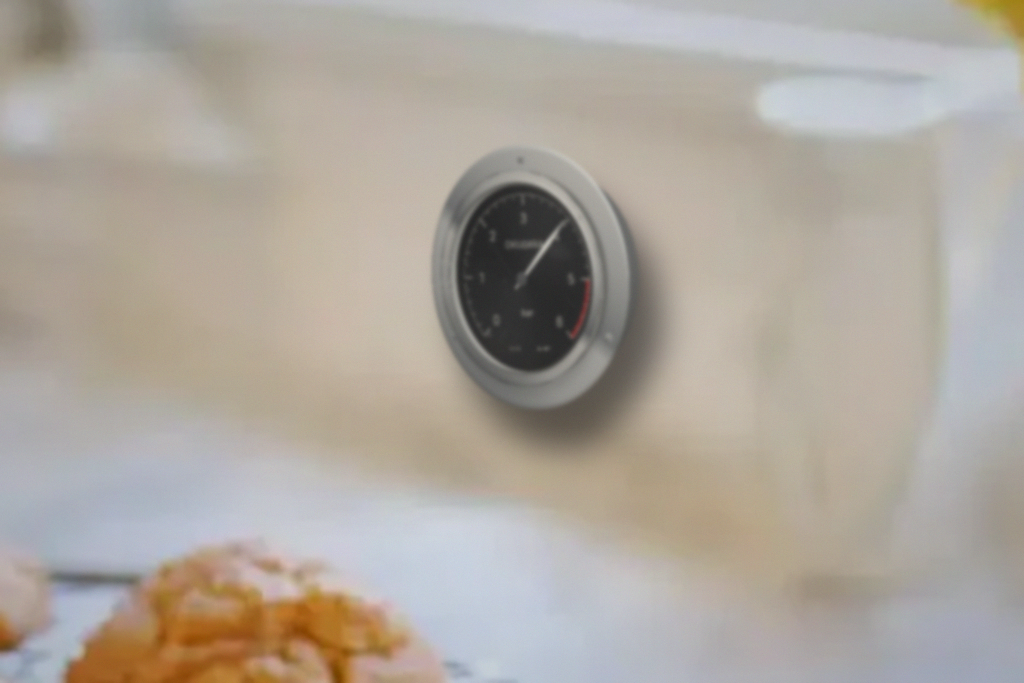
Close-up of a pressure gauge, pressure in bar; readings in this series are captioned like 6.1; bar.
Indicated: 4; bar
